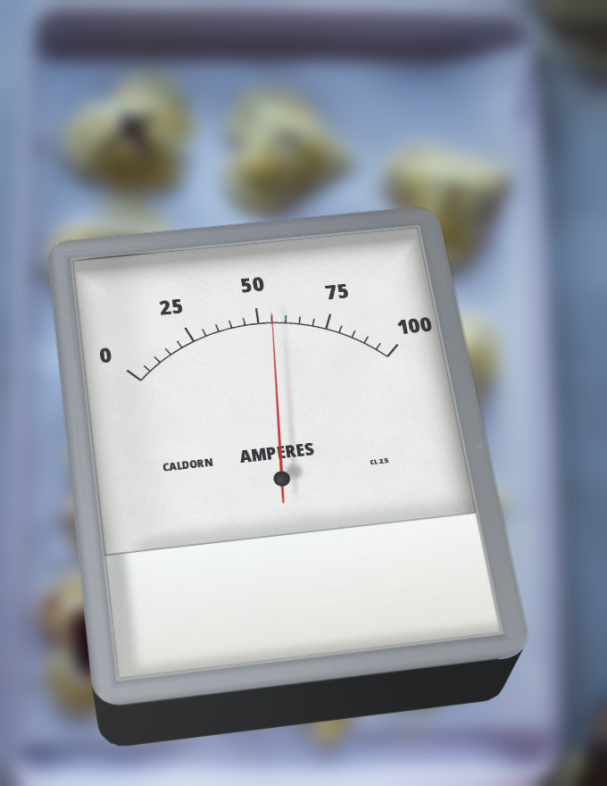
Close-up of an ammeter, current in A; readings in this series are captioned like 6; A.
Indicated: 55; A
